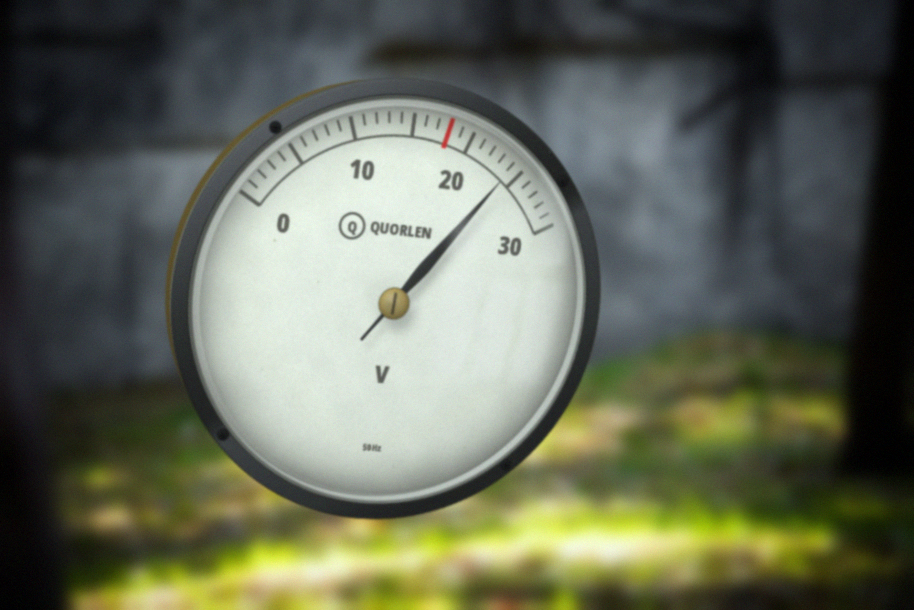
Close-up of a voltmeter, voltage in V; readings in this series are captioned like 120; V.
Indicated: 24; V
